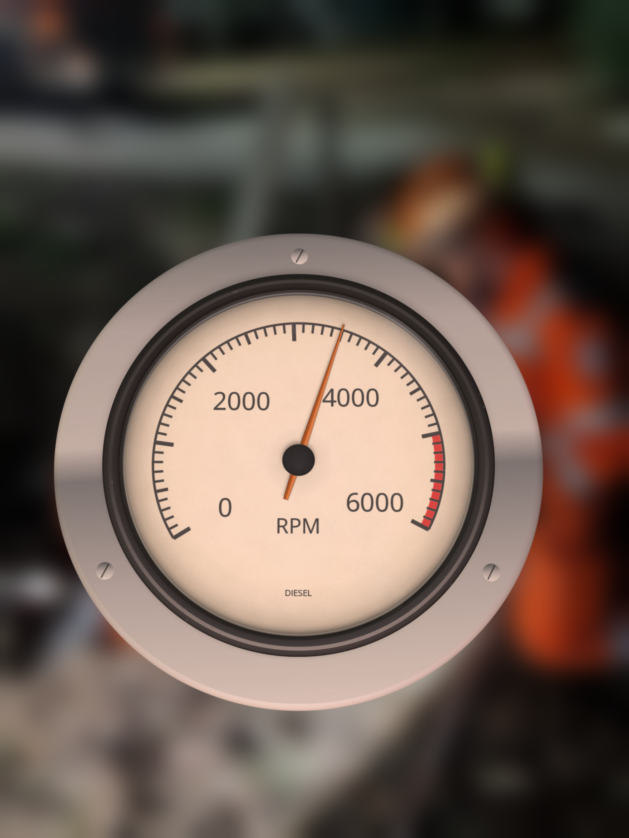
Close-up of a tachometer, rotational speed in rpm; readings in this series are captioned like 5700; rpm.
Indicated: 3500; rpm
